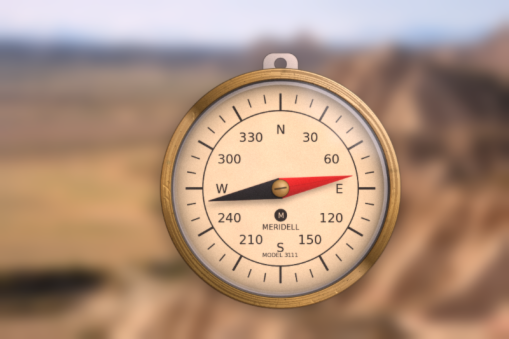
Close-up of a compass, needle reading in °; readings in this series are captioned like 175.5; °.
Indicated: 80; °
